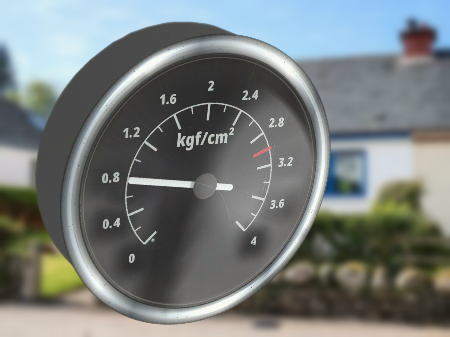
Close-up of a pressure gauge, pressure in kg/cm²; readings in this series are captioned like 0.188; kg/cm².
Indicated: 0.8; kg/cm²
